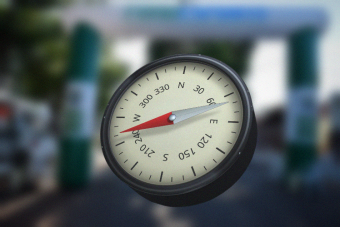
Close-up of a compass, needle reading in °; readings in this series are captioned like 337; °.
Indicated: 250; °
